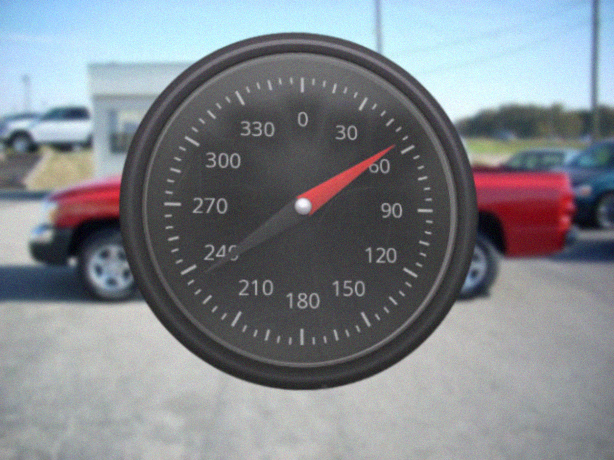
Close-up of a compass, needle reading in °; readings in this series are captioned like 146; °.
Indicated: 55; °
